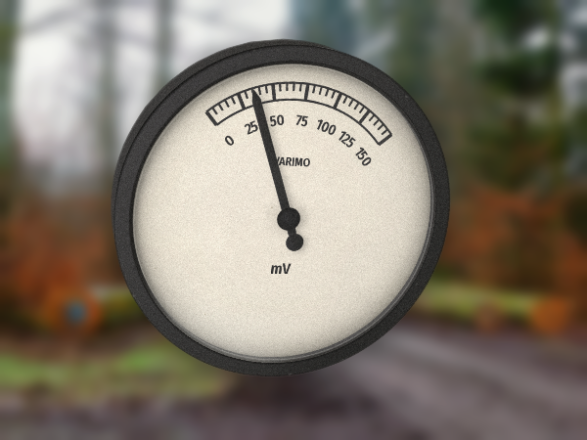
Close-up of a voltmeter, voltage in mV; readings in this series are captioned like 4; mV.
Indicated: 35; mV
